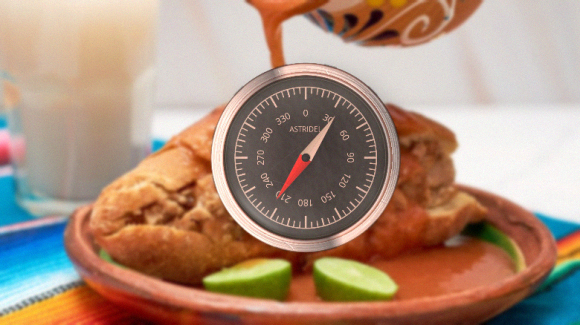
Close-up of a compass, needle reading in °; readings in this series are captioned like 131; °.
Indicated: 215; °
